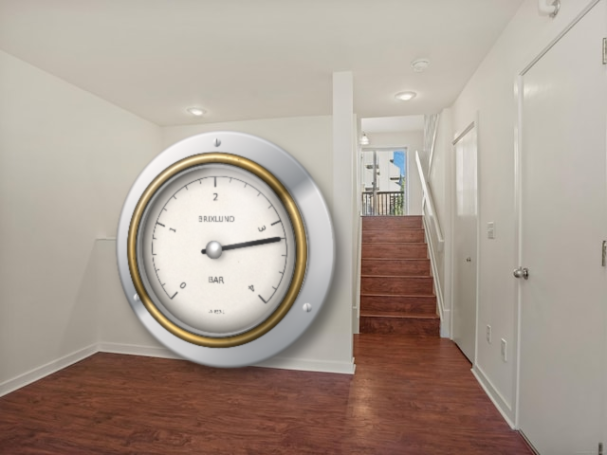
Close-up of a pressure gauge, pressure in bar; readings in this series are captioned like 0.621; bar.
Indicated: 3.2; bar
